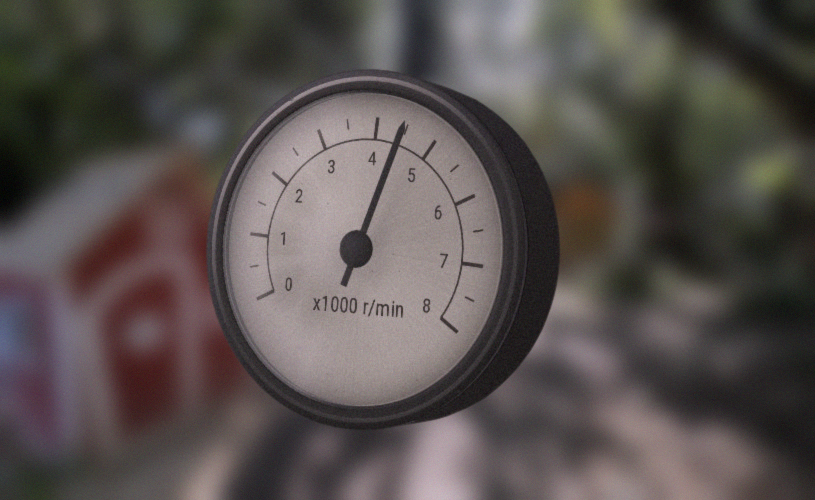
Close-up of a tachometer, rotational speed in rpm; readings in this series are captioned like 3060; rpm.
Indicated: 4500; rpm
